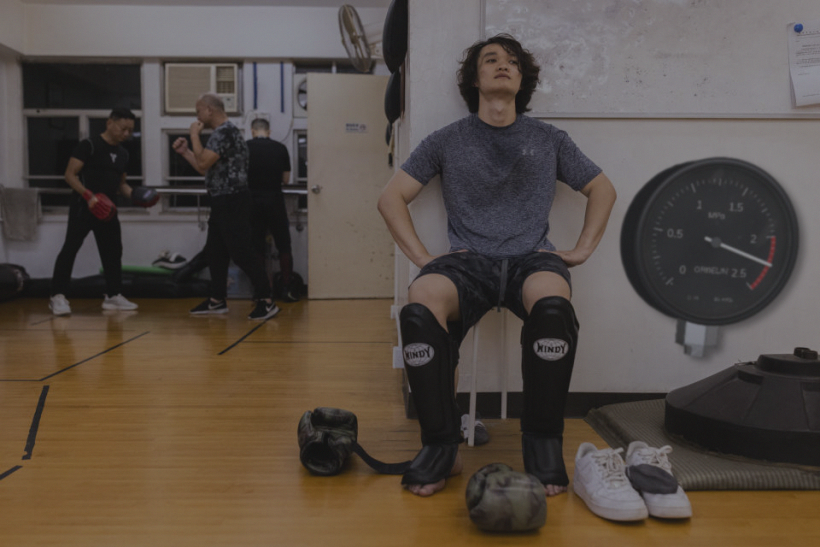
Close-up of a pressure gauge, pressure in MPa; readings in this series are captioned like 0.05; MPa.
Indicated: 2.25; MPa
